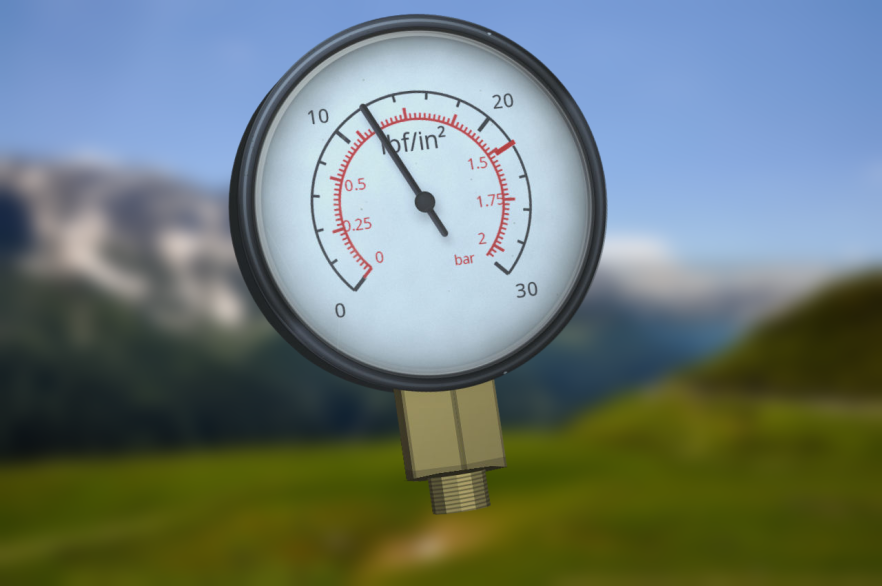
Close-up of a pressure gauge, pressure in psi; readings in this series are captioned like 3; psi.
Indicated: 12; psi
